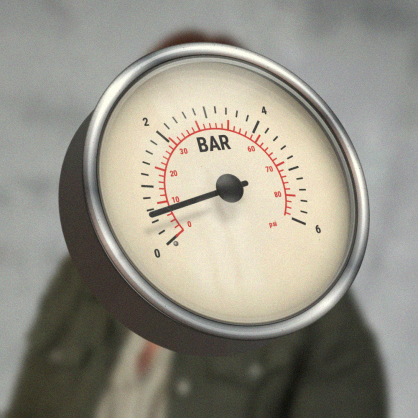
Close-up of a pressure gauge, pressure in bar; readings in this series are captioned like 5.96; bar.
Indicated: 0.5; bar
